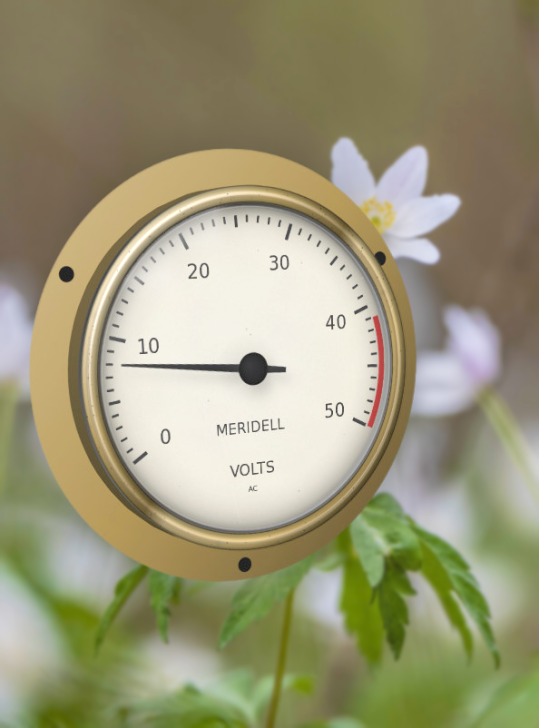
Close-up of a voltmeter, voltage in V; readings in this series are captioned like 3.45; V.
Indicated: 8; V
